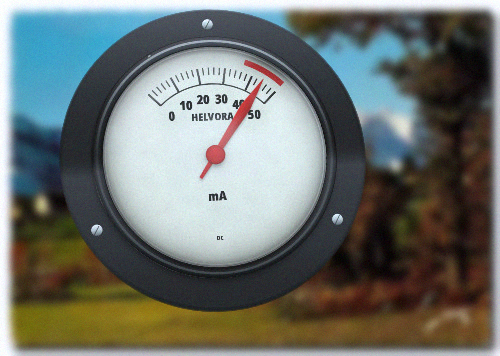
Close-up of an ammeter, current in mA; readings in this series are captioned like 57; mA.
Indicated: 44; mA
